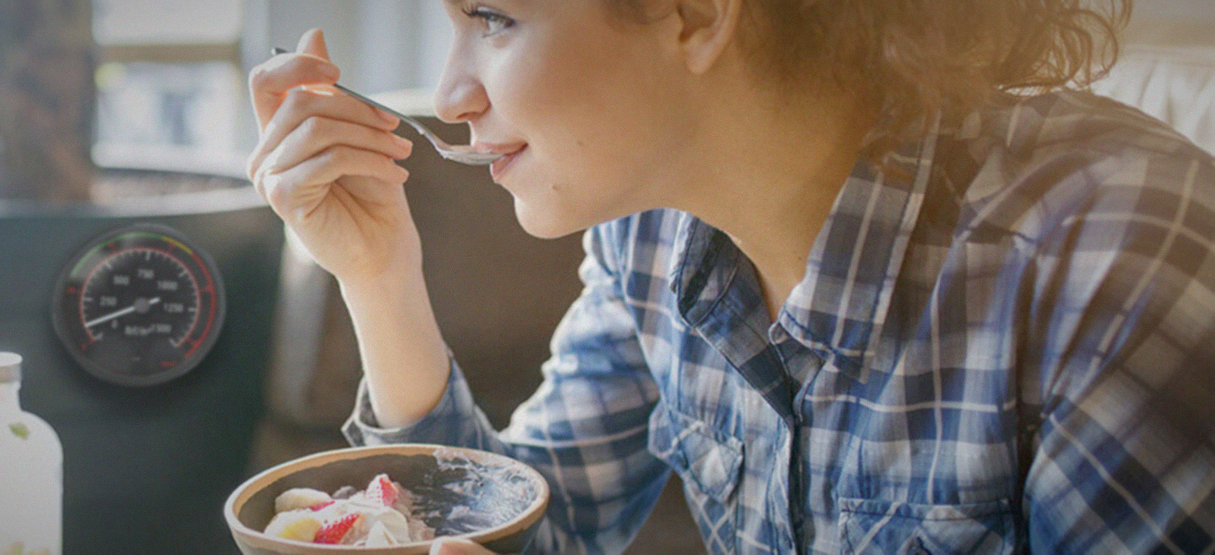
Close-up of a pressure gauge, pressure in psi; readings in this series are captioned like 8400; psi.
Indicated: 100; psi
